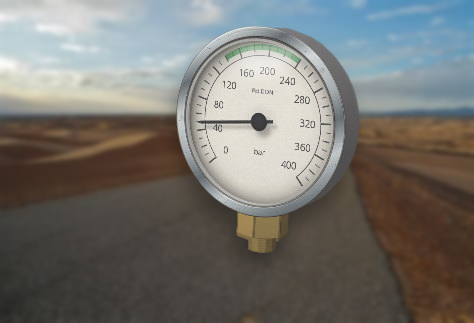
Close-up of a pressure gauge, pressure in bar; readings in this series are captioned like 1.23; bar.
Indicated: 50; bar
